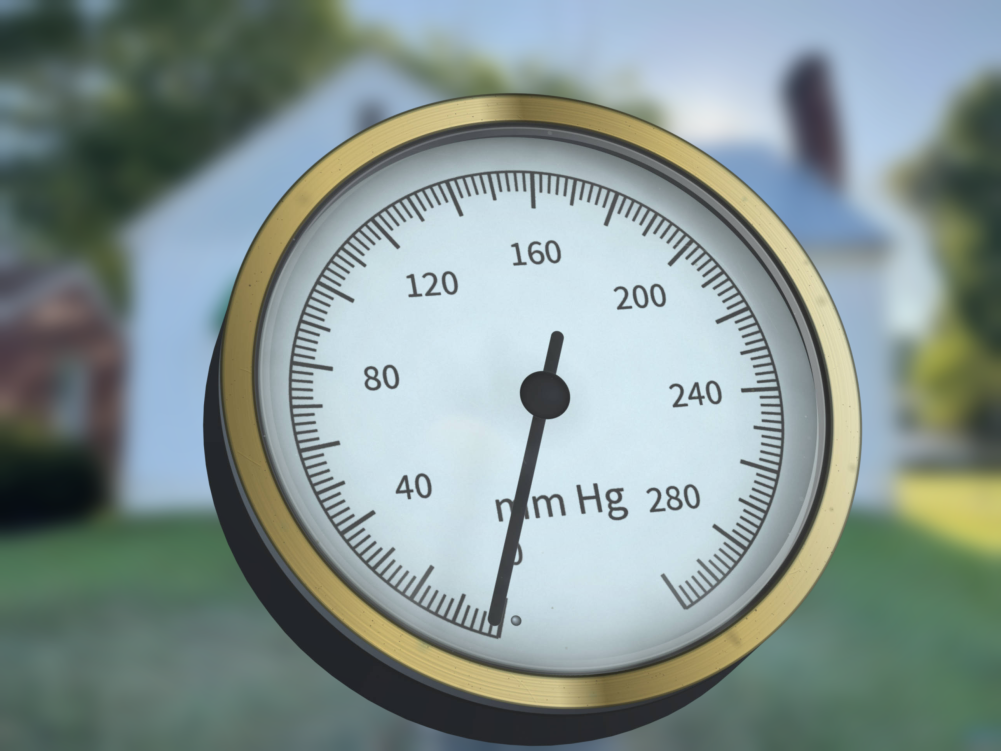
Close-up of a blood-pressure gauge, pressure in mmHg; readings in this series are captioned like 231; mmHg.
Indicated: 2; mmHg
